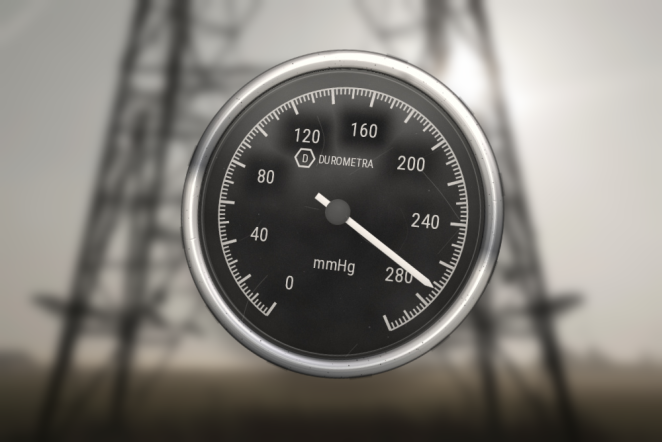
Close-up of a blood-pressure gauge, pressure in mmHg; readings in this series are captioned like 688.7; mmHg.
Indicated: 272; mmHg
